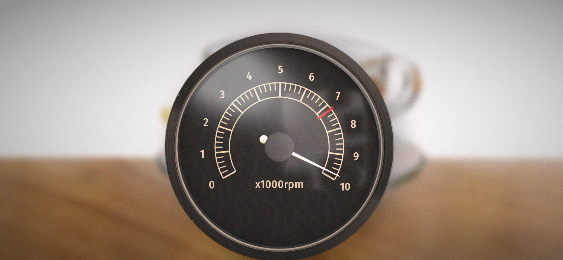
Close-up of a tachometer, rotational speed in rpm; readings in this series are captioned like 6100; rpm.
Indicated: 9800; rpm
